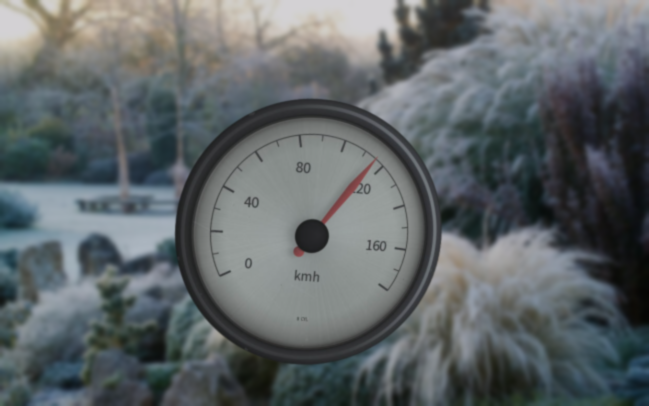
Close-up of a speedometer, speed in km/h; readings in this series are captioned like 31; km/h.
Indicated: 115; km/h
